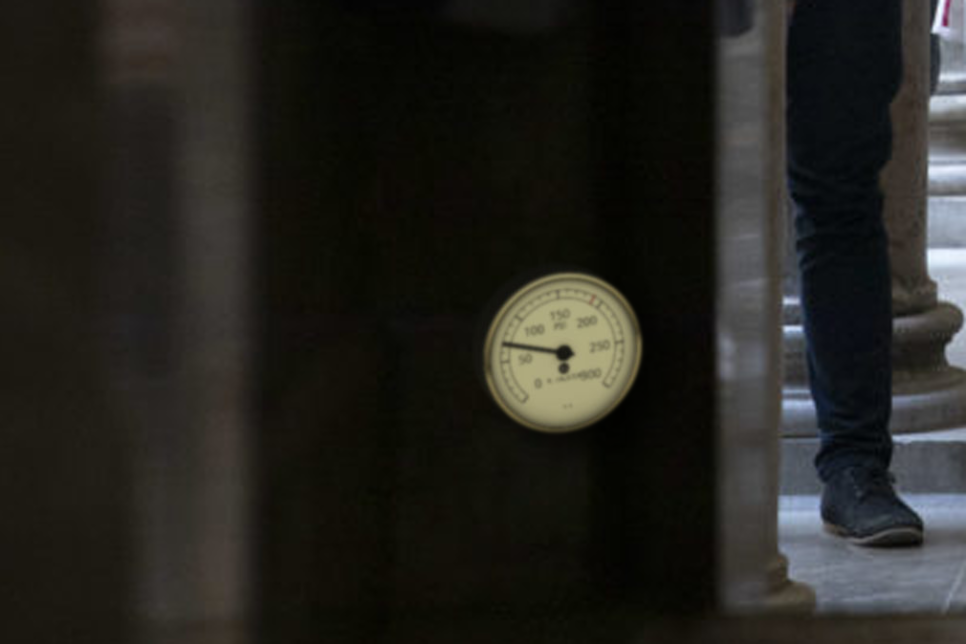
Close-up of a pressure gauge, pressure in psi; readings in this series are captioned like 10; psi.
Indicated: 70; psi
